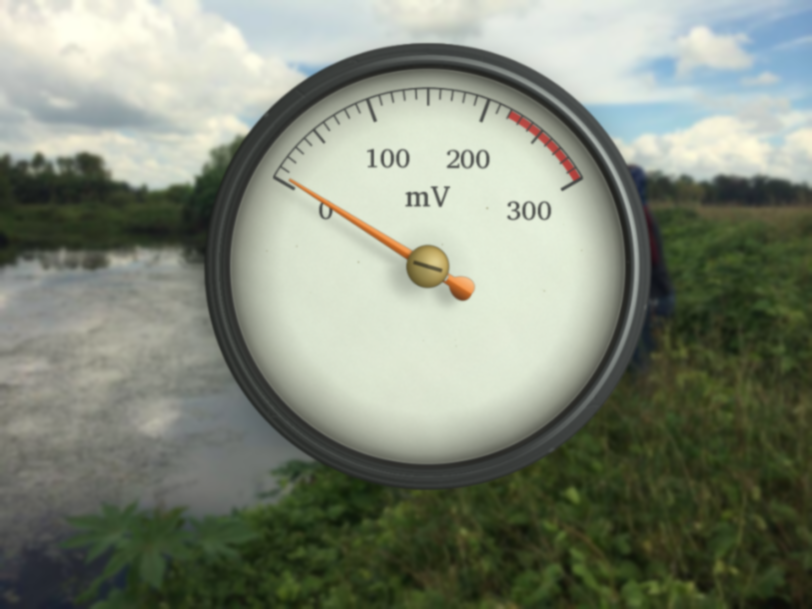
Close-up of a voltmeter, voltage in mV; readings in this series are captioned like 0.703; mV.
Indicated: 5; mV
